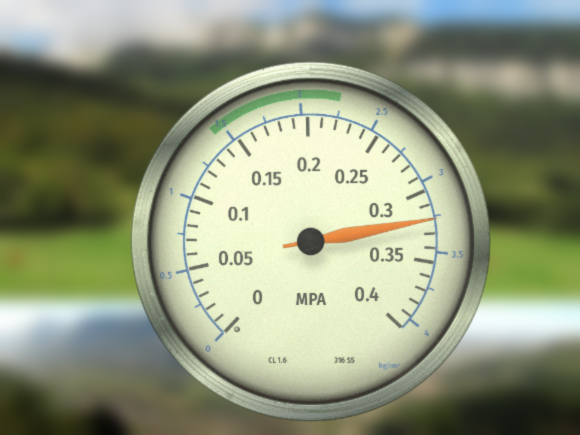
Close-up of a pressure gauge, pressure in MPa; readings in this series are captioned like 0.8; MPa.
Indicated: 0.32; MPa
